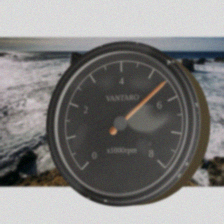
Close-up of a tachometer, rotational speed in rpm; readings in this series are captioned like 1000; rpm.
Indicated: 5500; rpm
